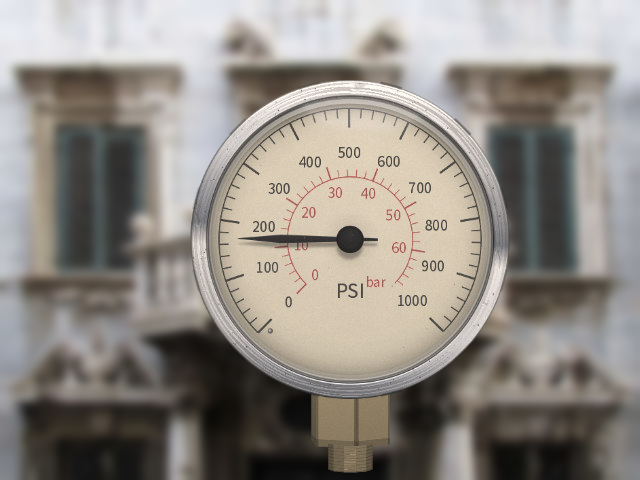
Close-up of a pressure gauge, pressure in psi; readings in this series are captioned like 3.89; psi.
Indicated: 170; psi
